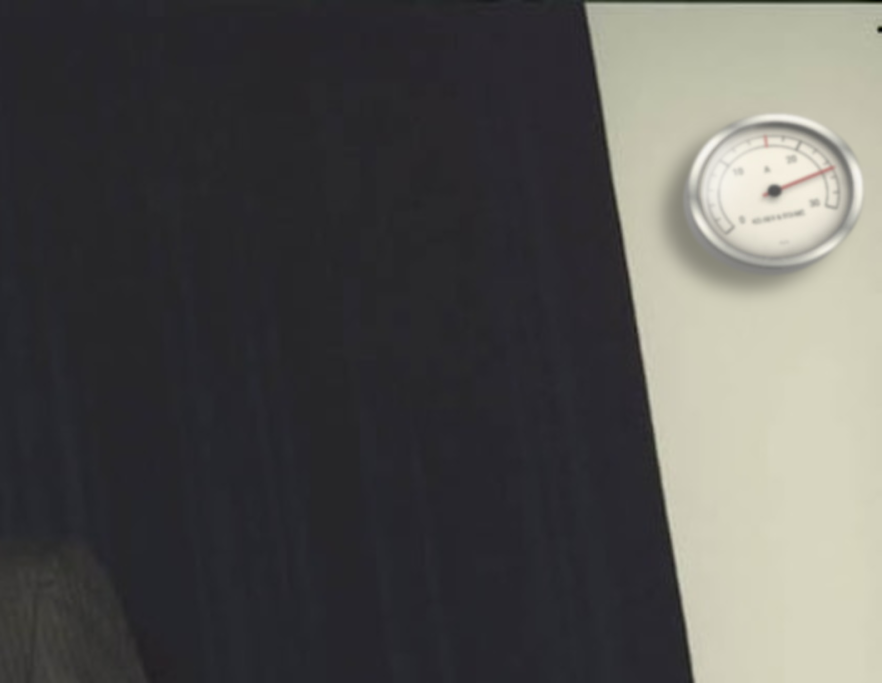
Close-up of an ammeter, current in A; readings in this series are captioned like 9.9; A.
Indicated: 25; A
